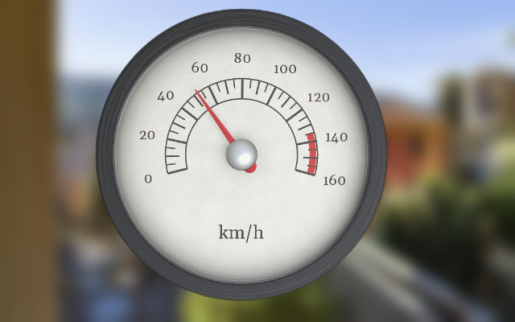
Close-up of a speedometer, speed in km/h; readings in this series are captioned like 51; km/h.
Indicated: 52.5; km/h
